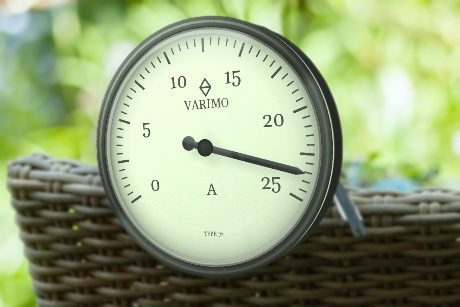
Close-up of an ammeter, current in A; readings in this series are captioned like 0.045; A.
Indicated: 23.5; A
